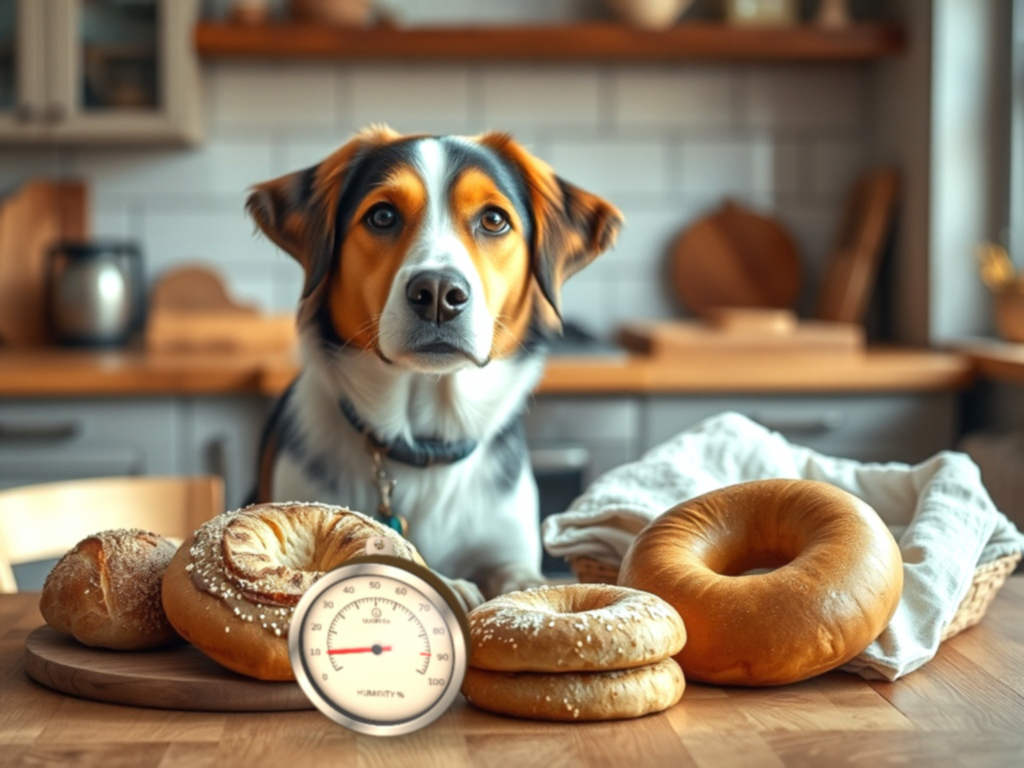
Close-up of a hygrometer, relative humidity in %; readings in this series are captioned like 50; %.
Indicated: 10; %
